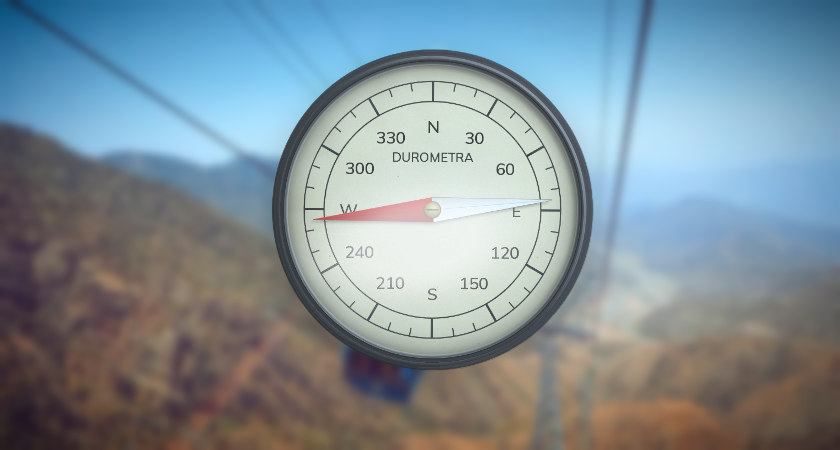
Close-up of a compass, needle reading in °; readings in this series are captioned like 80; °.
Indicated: 265; °
